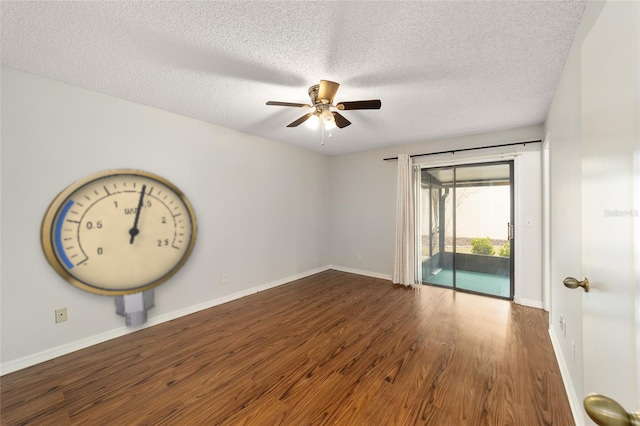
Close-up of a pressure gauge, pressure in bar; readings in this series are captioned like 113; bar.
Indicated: 1.4; bar
